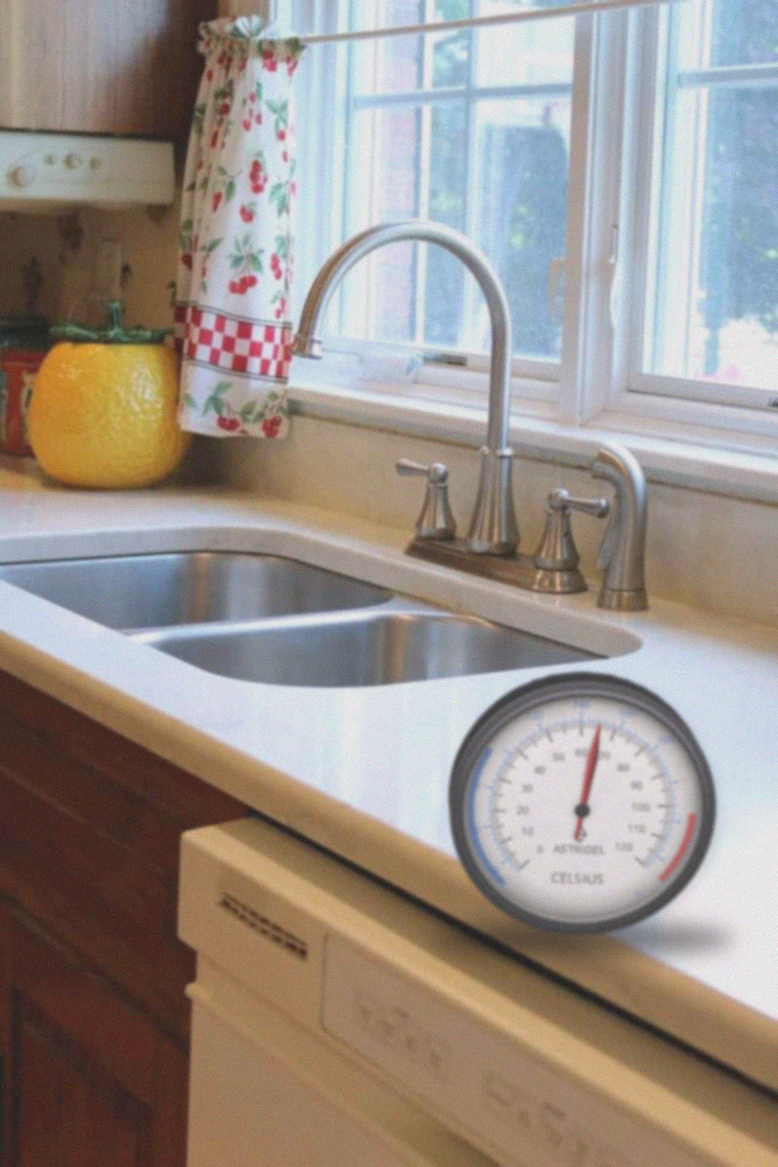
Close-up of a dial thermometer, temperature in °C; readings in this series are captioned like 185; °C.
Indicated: 65; °C
